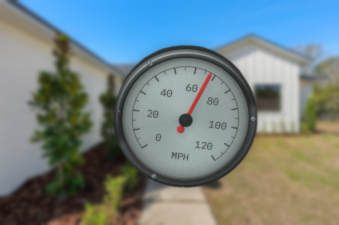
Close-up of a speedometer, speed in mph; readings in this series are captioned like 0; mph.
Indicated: 67.5; mph
